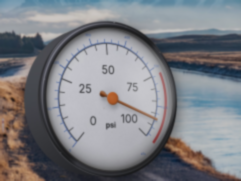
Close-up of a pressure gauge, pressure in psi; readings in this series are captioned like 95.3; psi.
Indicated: 92.5; psi
